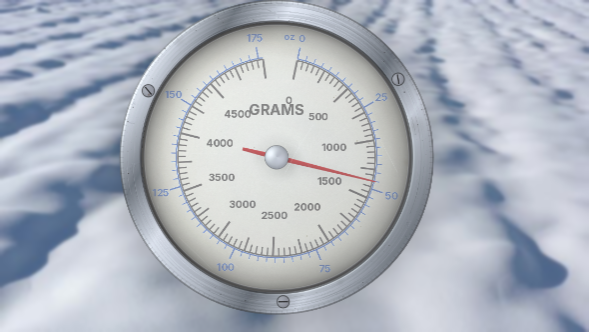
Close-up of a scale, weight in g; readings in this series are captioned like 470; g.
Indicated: 1350; g
